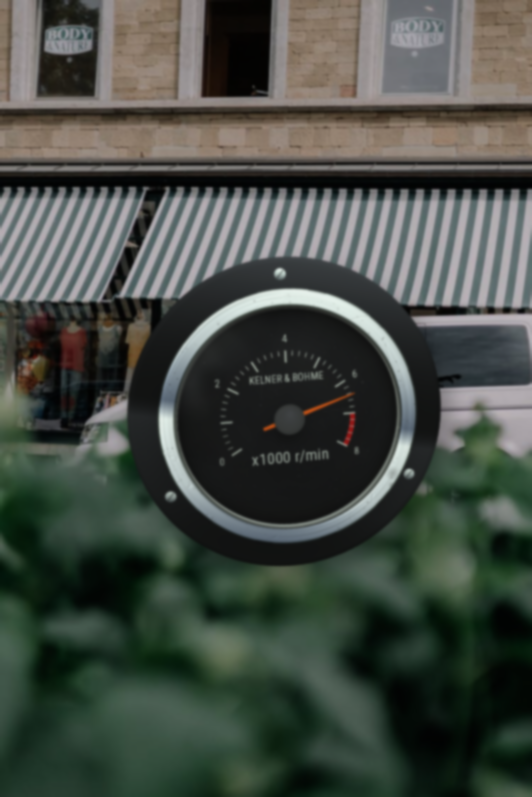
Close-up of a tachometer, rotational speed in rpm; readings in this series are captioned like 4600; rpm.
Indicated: 6400; rpm
